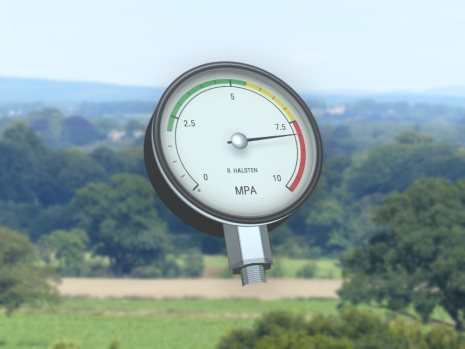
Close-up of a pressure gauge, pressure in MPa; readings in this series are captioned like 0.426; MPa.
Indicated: 8; MPa
